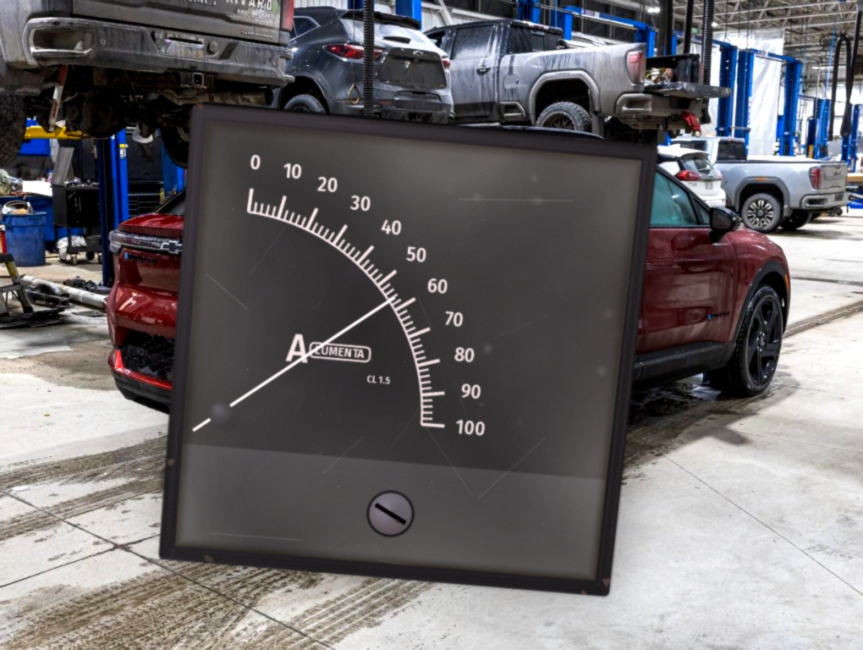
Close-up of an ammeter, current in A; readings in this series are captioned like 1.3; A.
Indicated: 56; A
